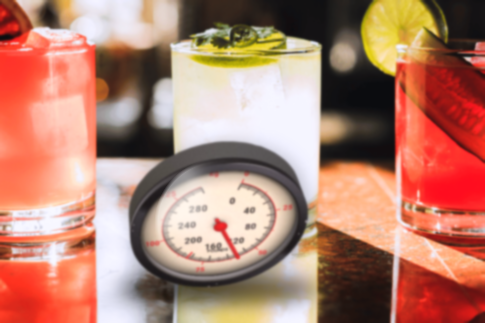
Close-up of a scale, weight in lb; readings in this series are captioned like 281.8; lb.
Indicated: 130; lb
